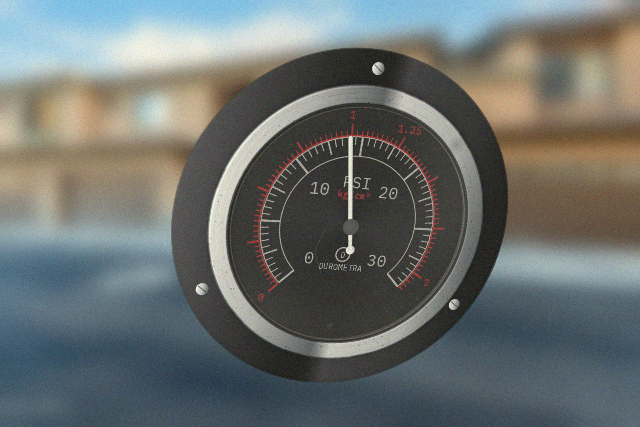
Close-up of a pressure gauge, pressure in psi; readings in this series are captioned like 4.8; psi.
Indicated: 14; psi
